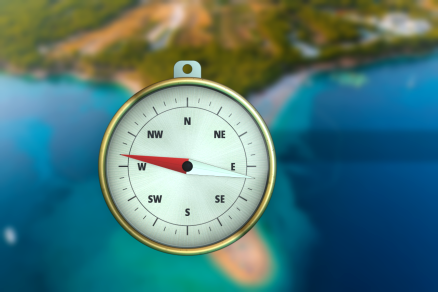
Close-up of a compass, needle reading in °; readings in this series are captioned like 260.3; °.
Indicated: 280; °
